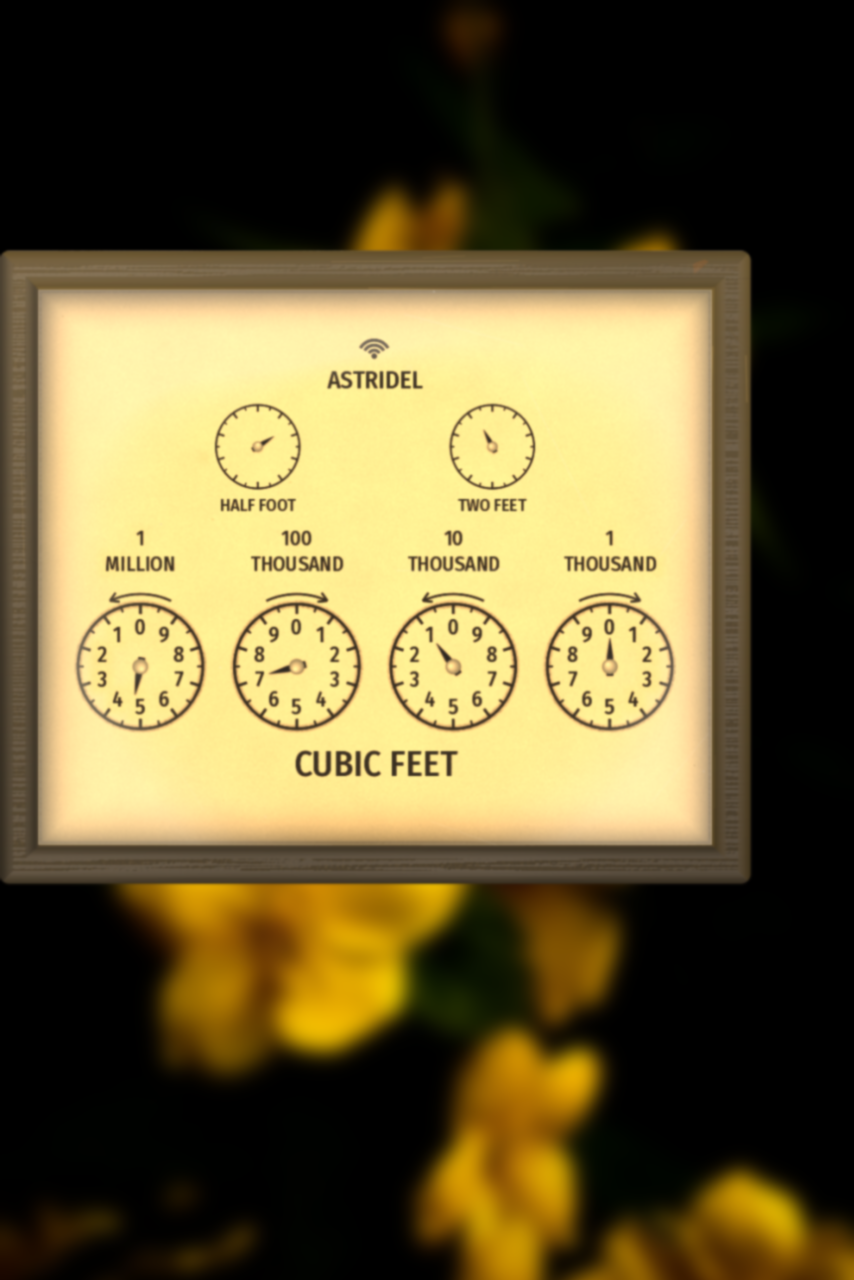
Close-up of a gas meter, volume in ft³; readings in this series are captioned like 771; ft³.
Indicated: 471000; ft³
